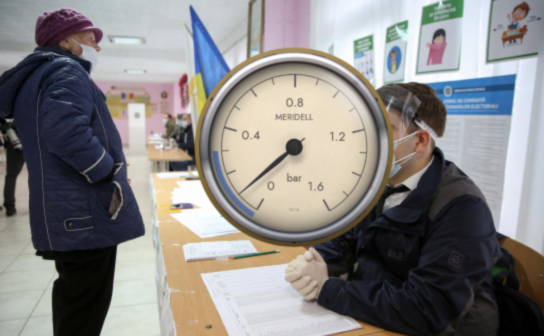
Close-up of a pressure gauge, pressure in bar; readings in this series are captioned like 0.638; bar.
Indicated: 0.1; bar
